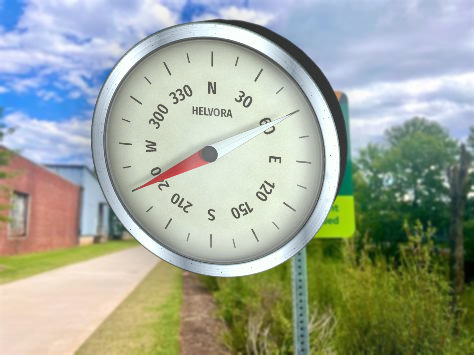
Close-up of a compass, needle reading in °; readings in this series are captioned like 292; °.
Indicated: 240; °
